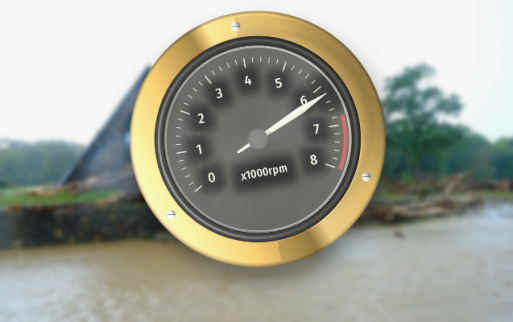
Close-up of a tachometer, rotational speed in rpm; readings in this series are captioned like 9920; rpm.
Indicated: 6200; rpm
